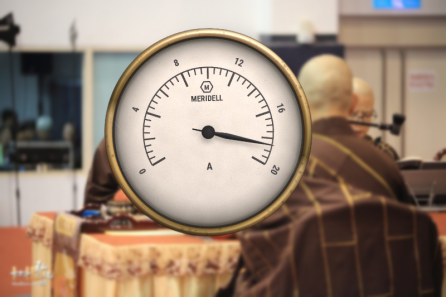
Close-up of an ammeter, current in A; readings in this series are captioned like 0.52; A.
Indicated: 18.5; A
